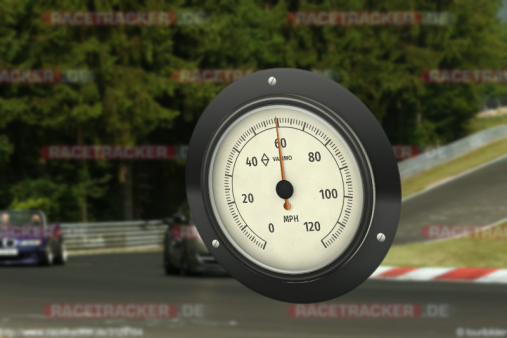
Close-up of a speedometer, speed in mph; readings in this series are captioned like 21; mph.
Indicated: 60; mph
